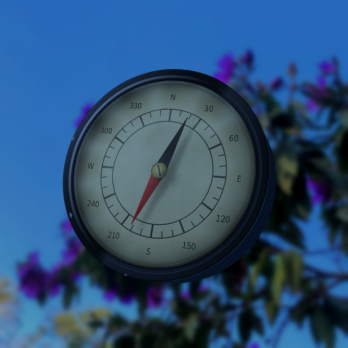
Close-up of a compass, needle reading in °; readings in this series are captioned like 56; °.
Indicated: 200; °
